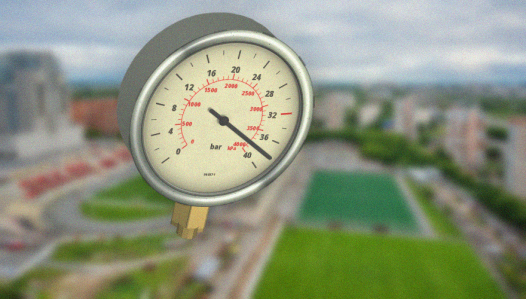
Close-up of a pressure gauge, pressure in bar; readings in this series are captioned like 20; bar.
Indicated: 38; bar
